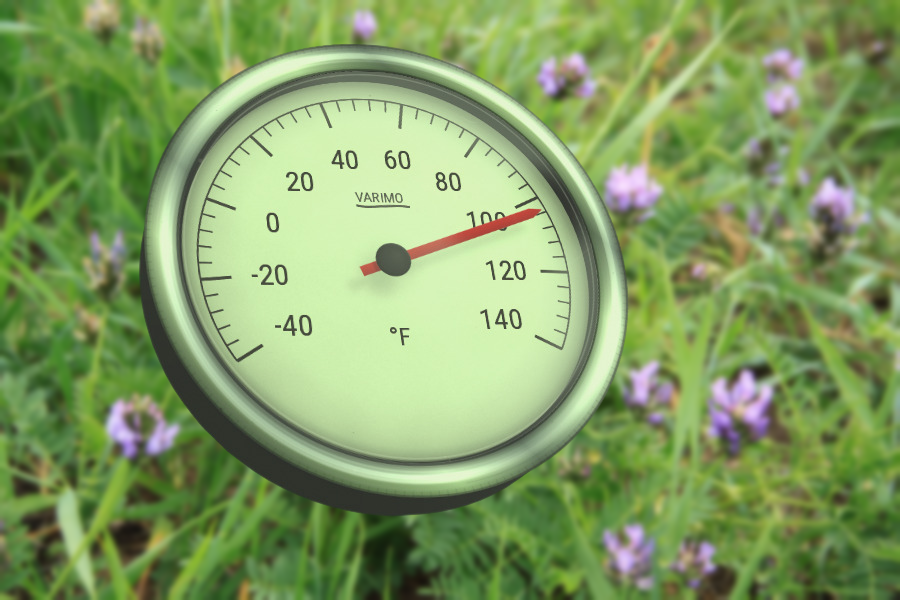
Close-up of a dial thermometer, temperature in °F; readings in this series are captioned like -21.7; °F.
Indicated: 104; °F
